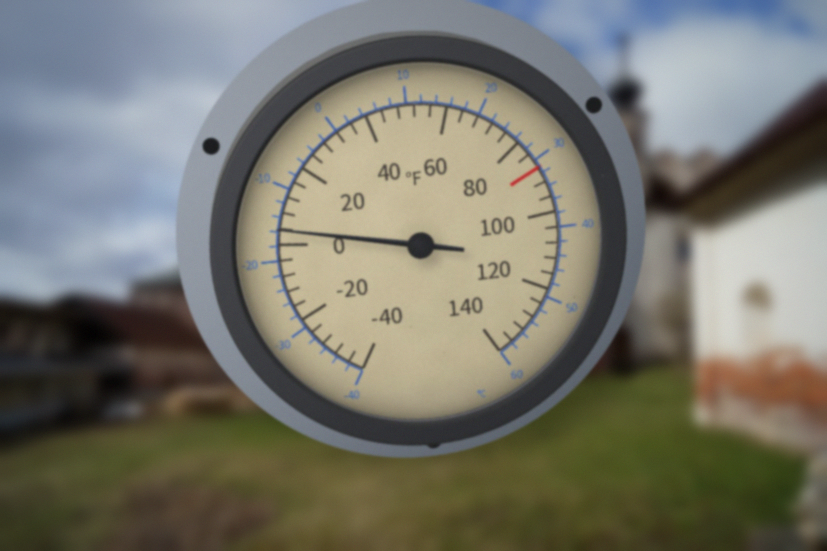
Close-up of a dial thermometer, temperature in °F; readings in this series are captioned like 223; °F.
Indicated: 4; °F
